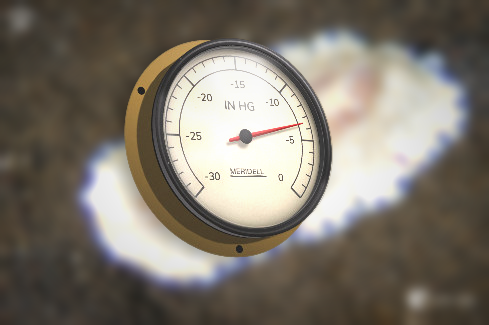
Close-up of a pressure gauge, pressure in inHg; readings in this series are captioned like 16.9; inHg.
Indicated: -6.5; inHg
